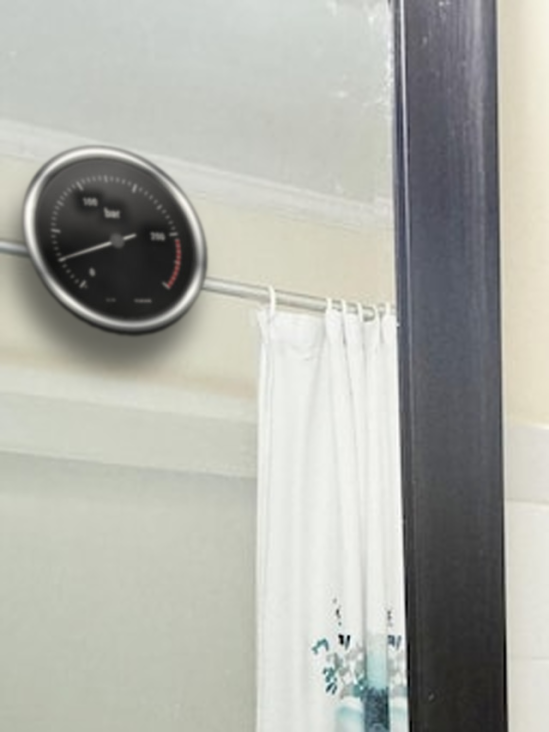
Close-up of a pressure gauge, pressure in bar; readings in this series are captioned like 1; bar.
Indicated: 25; bar
